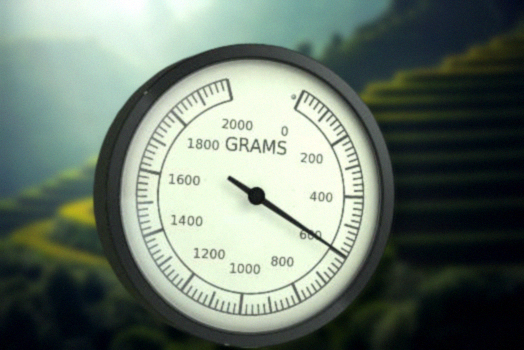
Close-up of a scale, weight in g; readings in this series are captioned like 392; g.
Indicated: 600; g
